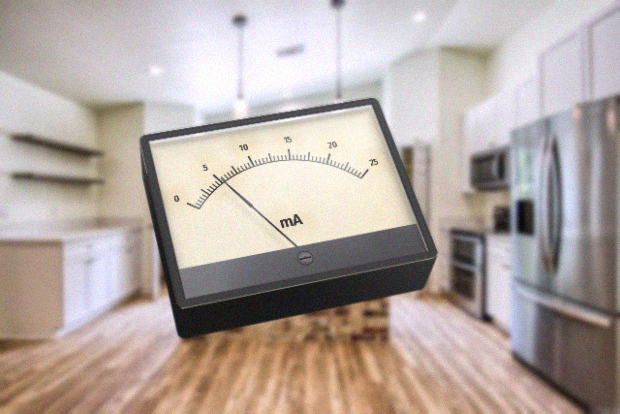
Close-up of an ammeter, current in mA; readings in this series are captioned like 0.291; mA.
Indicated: 5; mA
